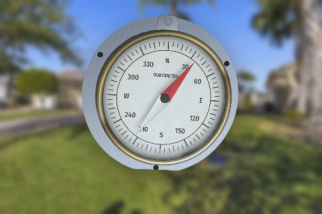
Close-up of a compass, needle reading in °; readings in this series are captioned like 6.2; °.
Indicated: 35; °
